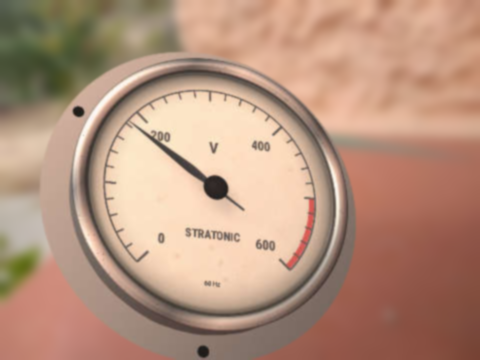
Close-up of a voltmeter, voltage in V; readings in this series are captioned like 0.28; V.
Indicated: 180; V
